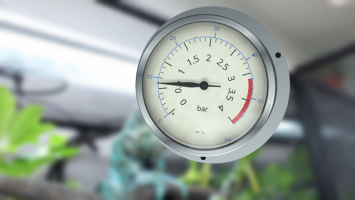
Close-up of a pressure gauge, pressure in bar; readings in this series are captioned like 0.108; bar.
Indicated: 0.6; bar
